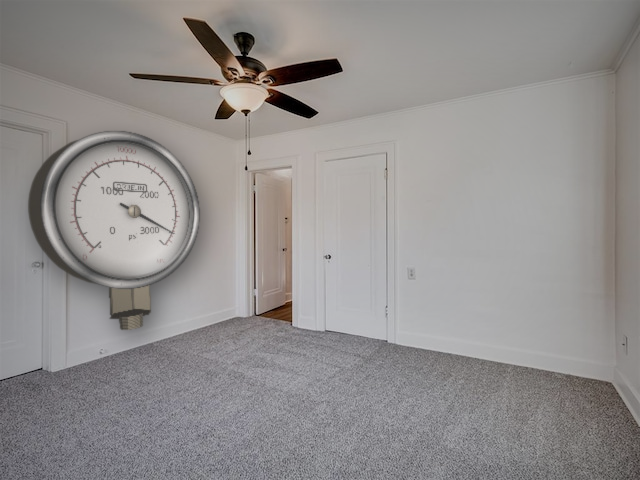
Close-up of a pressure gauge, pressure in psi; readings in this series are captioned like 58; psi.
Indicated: 2800; psi
